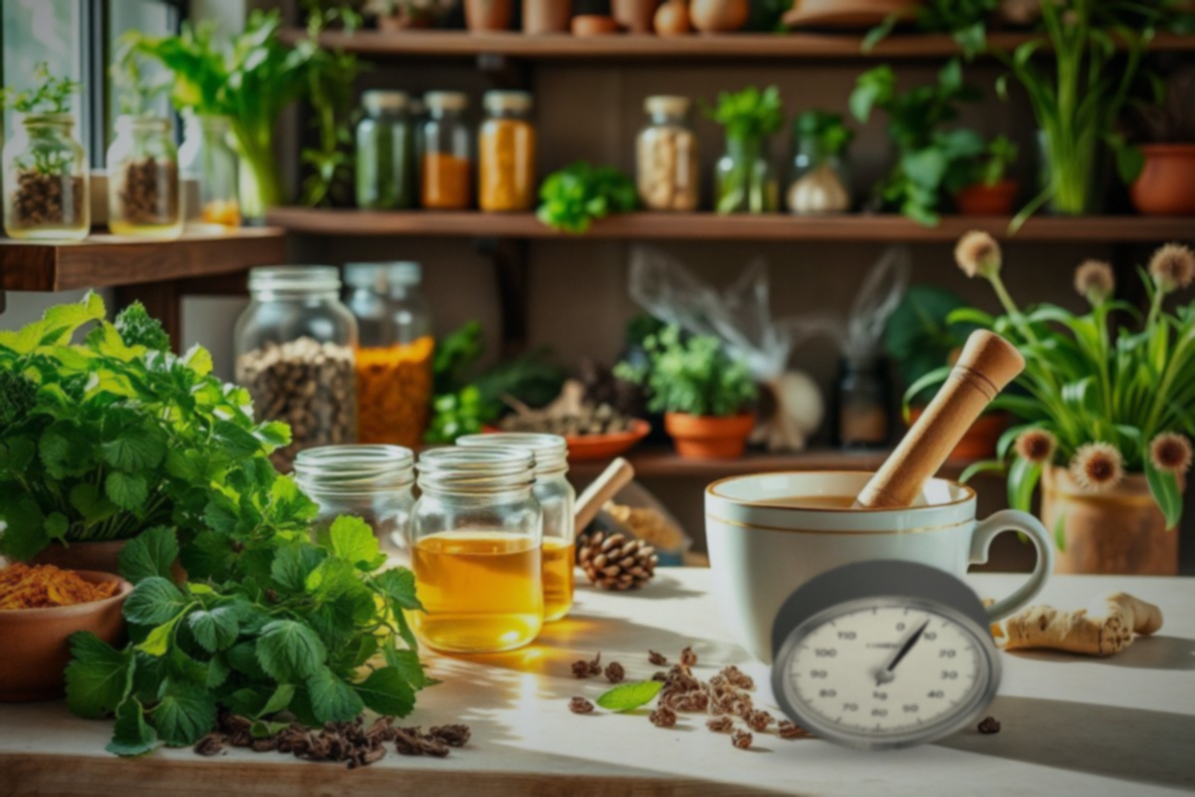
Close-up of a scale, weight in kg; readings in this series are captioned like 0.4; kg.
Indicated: 5; kg
